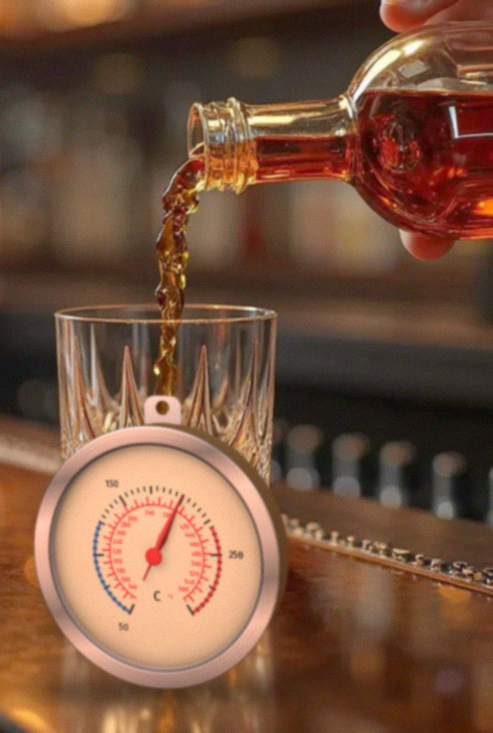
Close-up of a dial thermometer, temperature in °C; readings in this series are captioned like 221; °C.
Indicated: 200; °C
